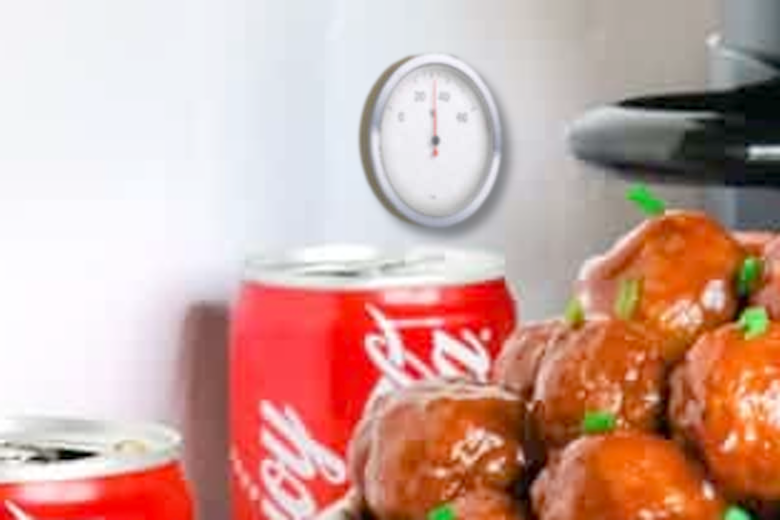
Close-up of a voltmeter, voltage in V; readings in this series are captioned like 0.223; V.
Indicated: 30; V
